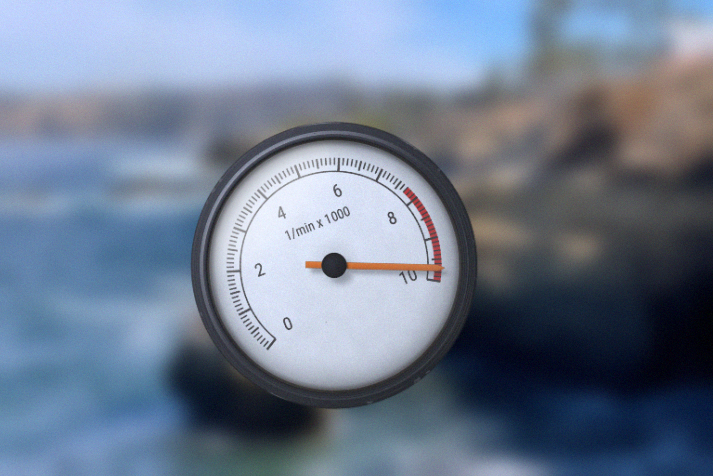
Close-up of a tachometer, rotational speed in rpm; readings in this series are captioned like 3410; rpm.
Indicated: 9700; rpm
